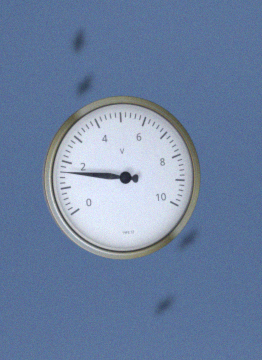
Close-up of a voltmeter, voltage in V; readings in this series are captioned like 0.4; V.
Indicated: 1.6; V
